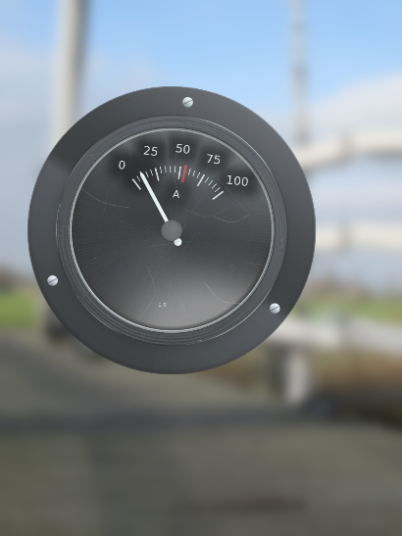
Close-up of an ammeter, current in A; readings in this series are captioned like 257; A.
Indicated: 10; A
